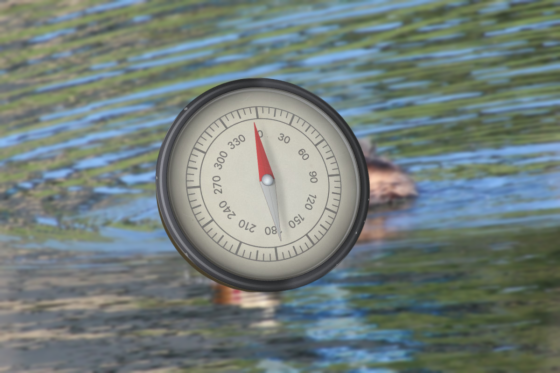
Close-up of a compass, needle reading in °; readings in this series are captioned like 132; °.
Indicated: 355; °
